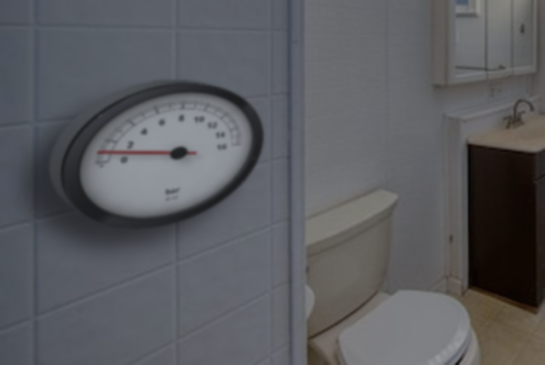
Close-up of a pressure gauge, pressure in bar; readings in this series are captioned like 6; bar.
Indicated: 1; bar
